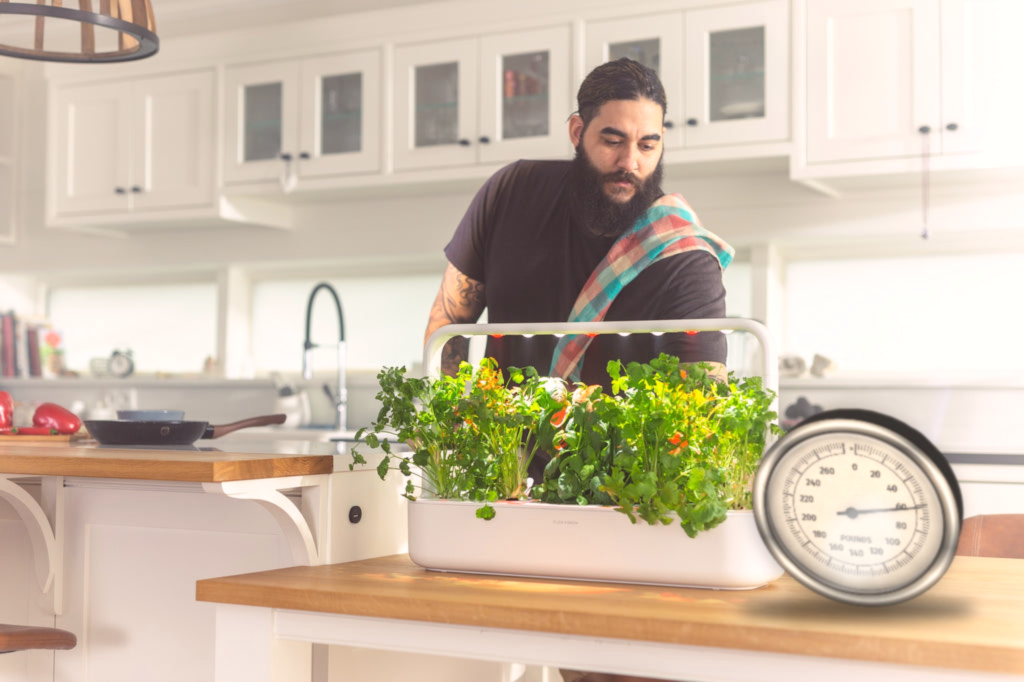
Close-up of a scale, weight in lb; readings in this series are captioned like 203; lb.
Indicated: 60; lb
